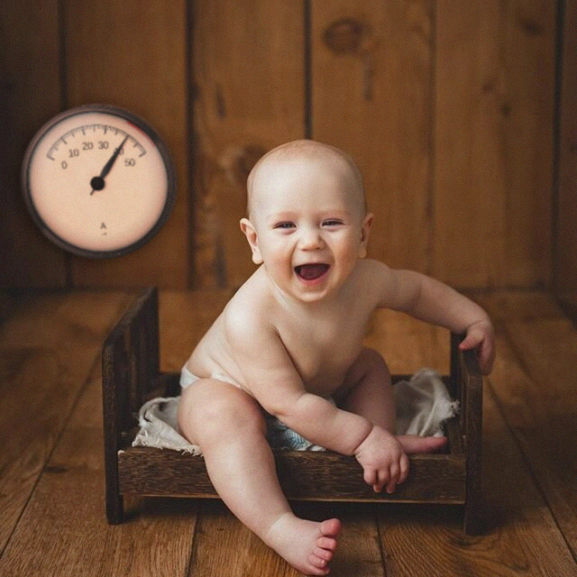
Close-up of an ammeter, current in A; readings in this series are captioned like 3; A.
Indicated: 40; A
